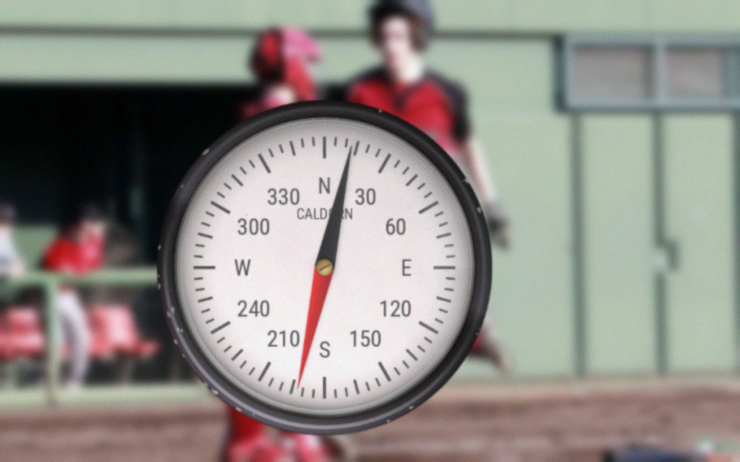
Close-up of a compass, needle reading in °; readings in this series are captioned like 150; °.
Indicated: 192.5; °
